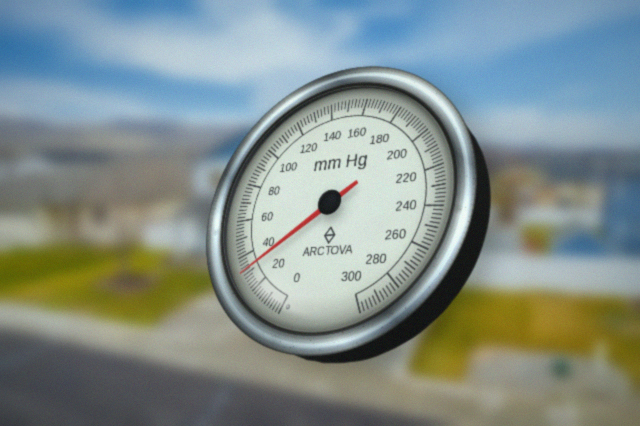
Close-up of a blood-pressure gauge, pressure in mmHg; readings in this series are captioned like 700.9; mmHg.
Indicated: 30; mmHg
